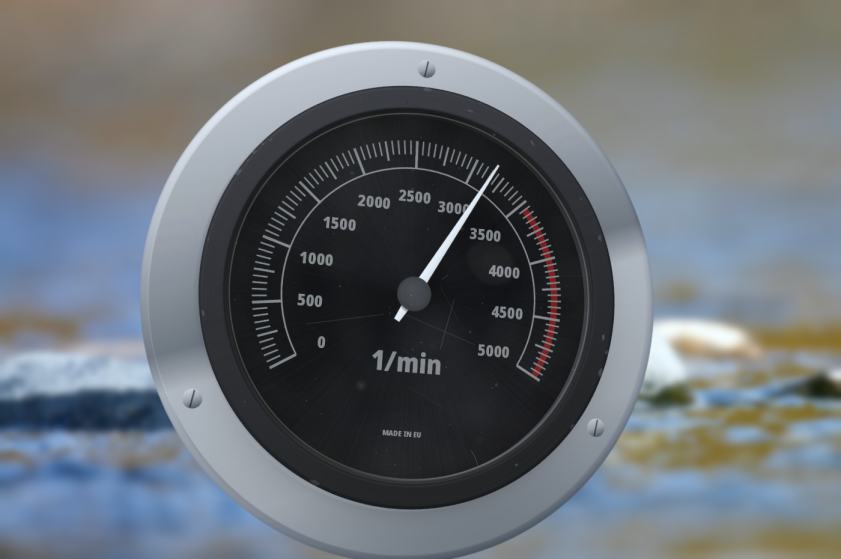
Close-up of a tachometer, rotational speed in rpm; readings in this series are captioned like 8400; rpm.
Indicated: 3150; rpm
